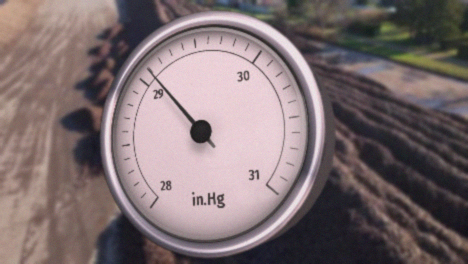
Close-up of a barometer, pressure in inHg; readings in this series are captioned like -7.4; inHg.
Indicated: 29.1; inHg
